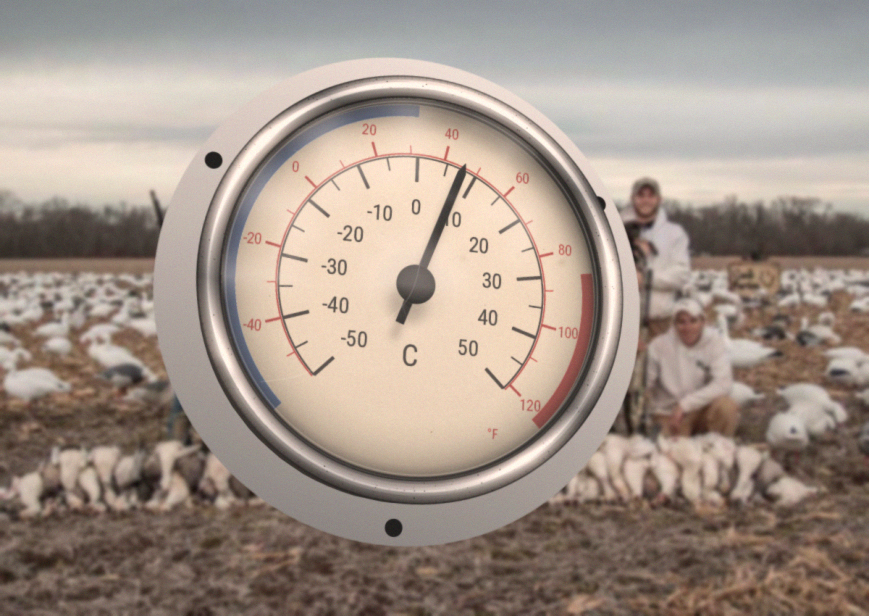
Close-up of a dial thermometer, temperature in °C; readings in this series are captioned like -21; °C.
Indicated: 7.5; °C
